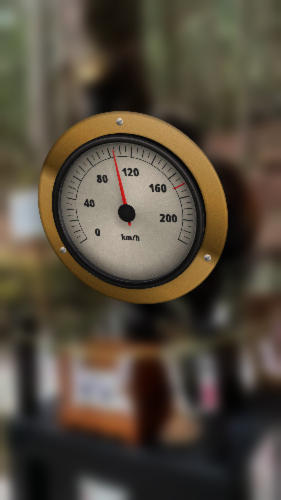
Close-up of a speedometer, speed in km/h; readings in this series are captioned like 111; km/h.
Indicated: 105; km/h
